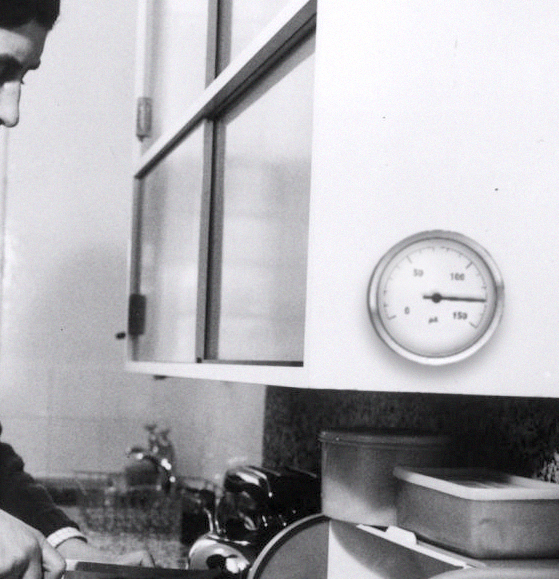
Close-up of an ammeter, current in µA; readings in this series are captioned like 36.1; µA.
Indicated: 130; µA
